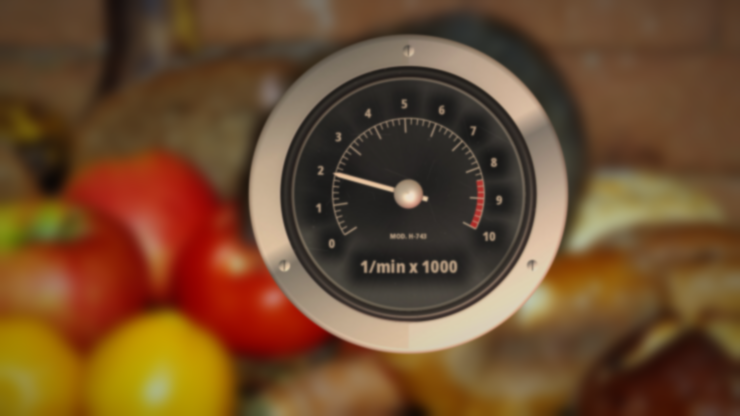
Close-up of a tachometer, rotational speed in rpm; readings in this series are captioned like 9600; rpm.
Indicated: 2000; rpm
